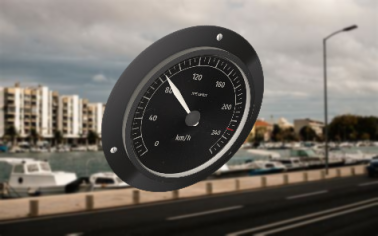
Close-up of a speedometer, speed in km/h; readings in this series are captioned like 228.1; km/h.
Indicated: 85; km/h
